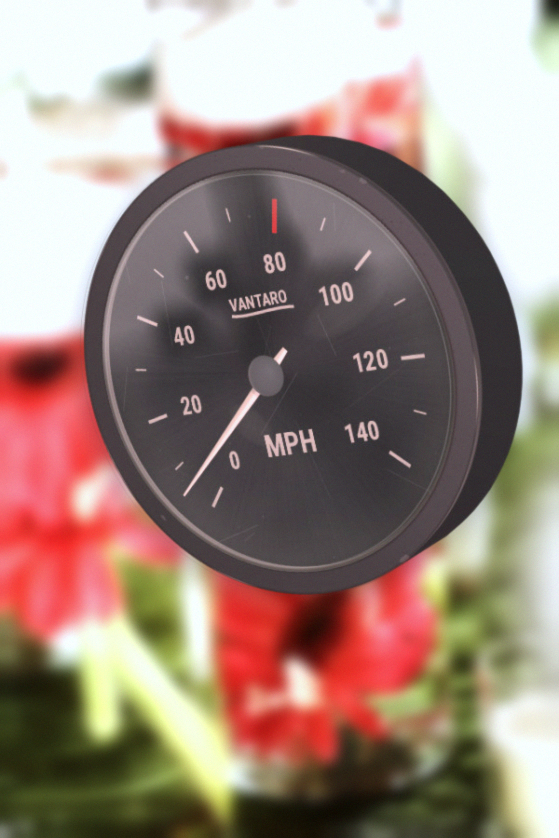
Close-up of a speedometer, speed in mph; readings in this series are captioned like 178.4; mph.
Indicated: 5; mph
